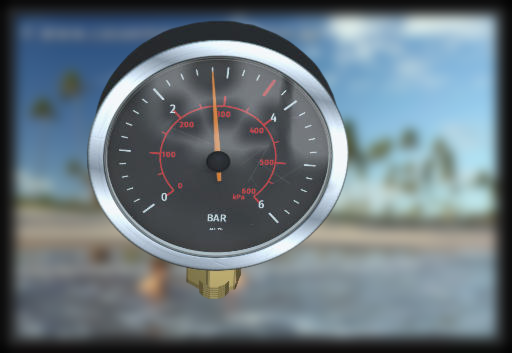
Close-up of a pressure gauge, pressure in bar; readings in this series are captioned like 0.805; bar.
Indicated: 2.8; bar
